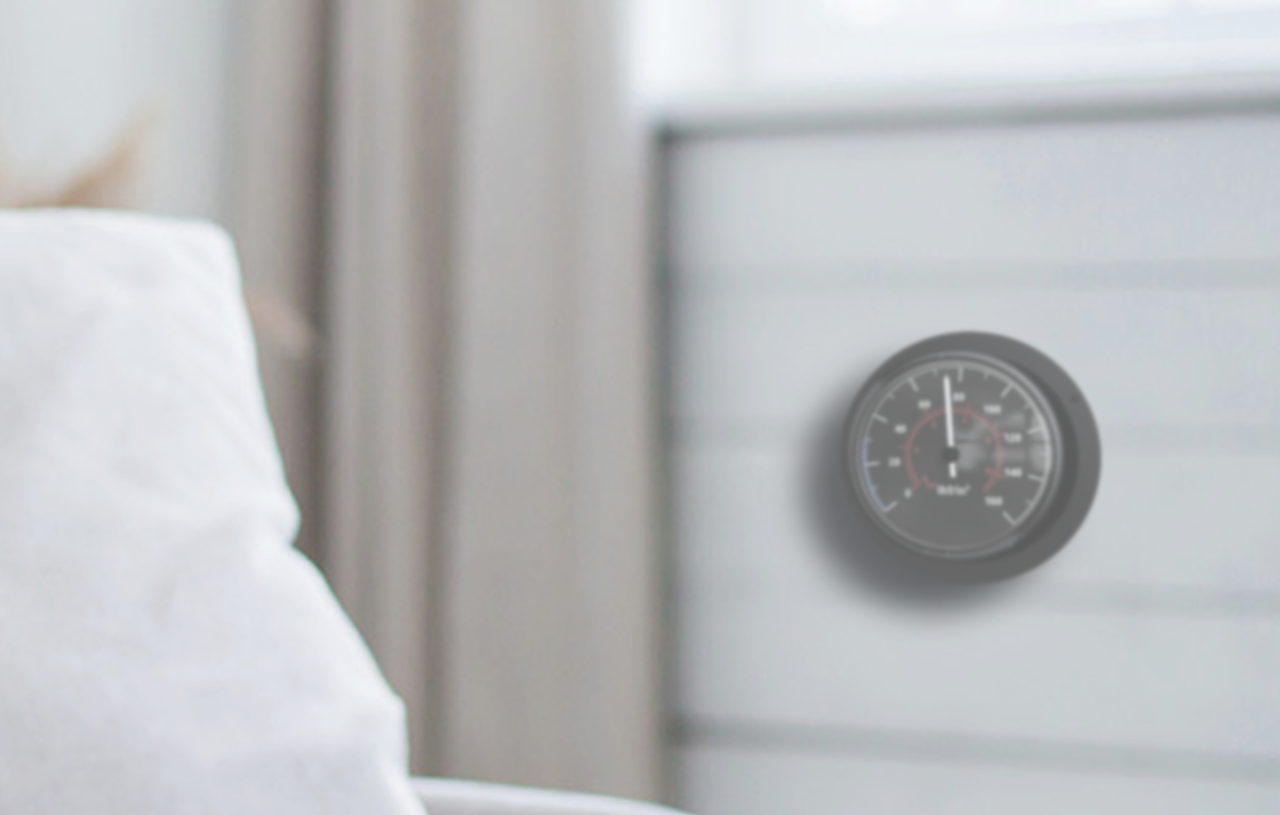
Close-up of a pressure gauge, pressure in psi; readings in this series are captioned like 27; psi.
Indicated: 75; psi
